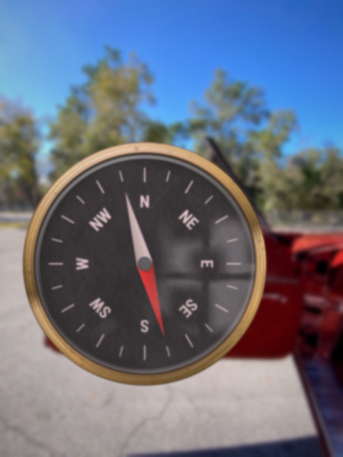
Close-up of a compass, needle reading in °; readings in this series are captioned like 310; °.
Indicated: 165; °
